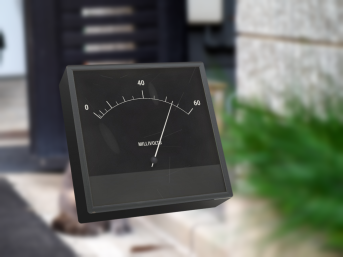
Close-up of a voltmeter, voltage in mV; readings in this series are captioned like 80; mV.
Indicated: 52.5; mV
